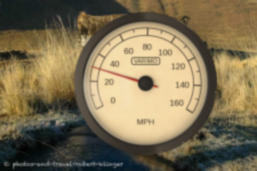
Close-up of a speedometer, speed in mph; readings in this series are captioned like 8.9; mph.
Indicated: 30; mph
